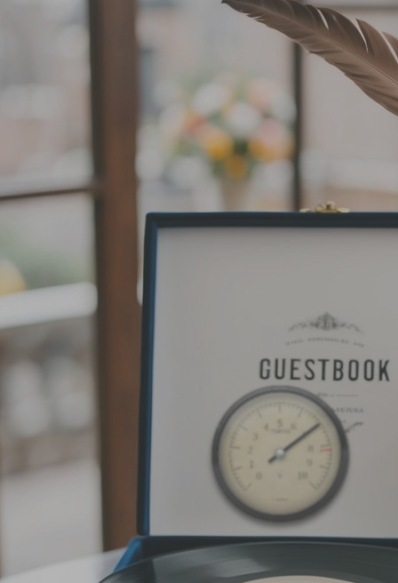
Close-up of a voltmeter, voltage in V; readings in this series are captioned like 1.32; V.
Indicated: 7; V
